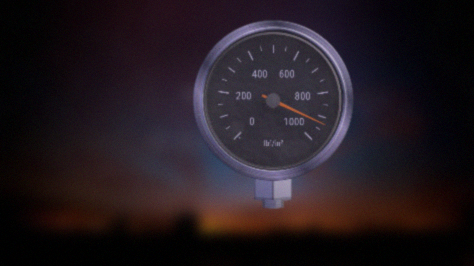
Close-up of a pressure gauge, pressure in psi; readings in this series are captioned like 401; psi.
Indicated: 925; psi
